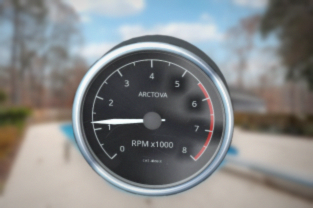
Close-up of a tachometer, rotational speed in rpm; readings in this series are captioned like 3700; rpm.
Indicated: 1250; rpm
